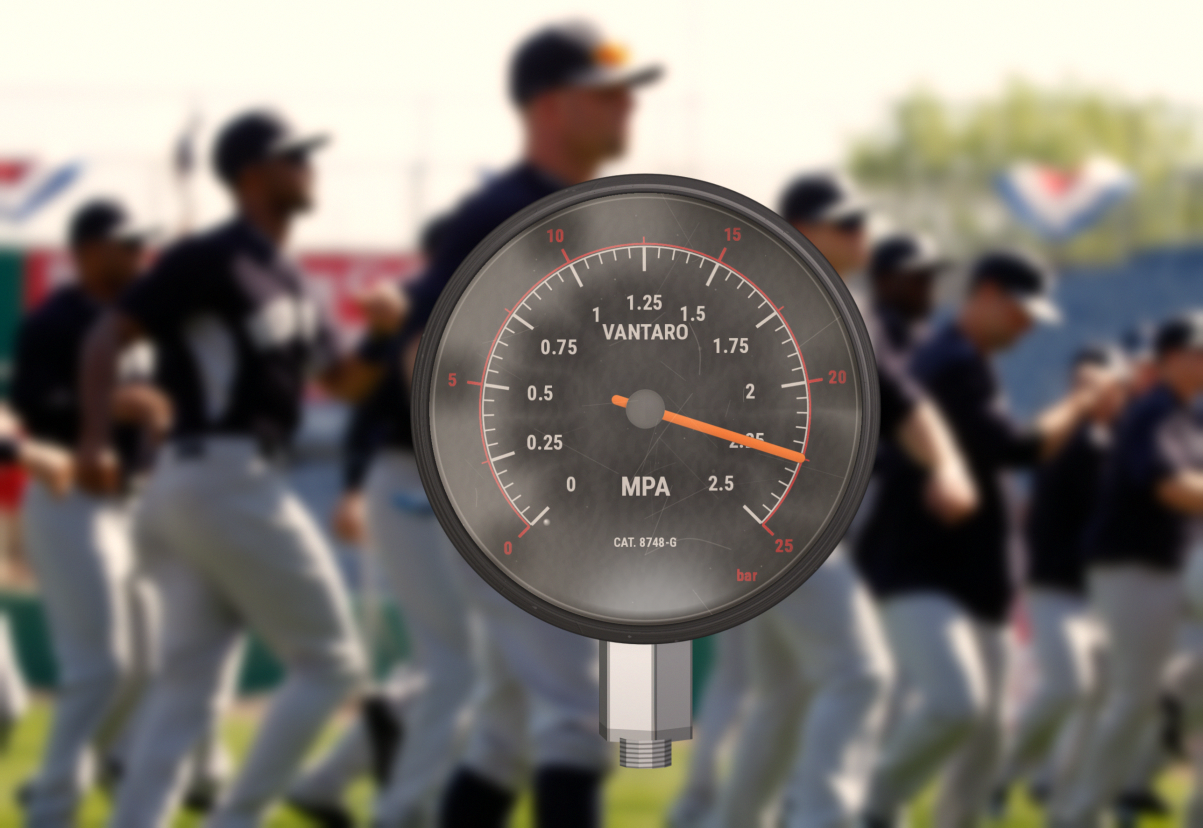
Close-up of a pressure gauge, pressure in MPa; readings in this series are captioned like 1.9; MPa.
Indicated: 2.25; MPa
